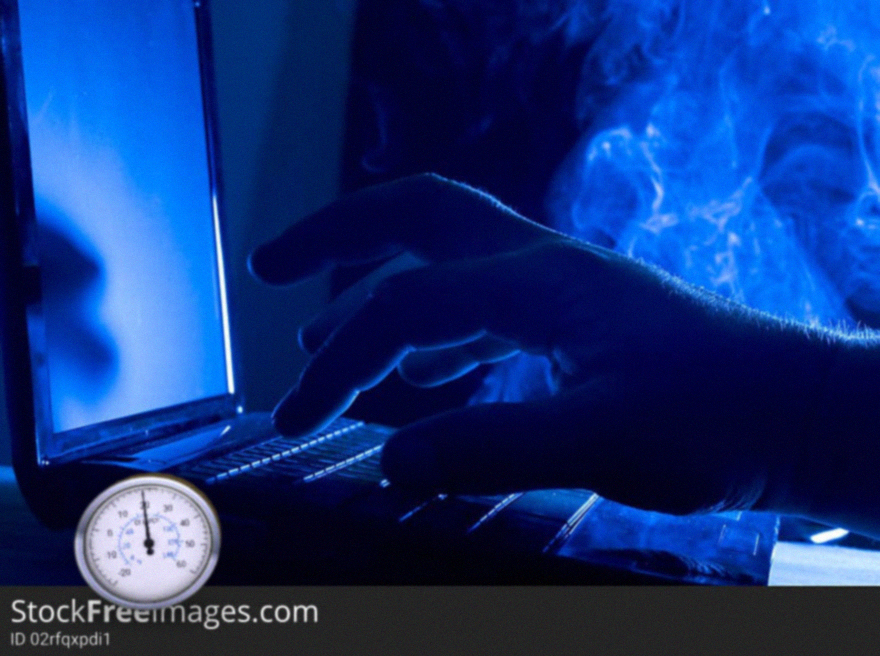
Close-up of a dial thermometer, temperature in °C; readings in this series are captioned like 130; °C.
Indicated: 20; °C
